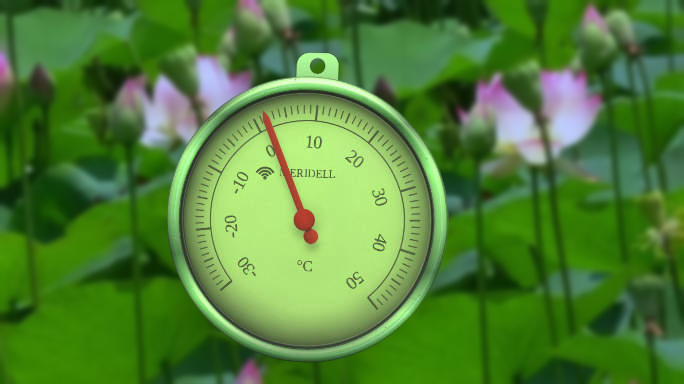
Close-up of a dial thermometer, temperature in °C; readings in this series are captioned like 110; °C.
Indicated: 2; °C
